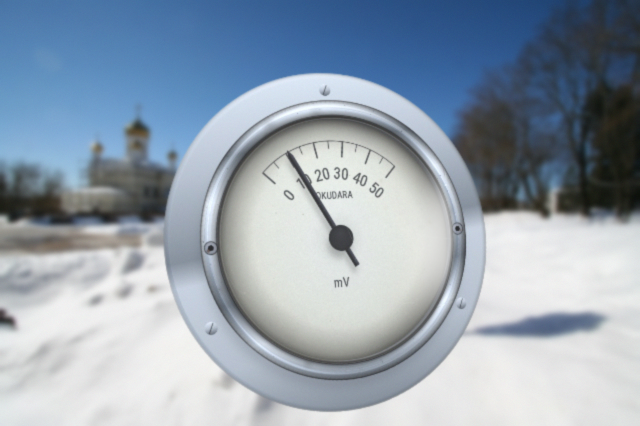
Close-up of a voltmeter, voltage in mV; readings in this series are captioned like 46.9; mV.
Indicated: 10; mV
